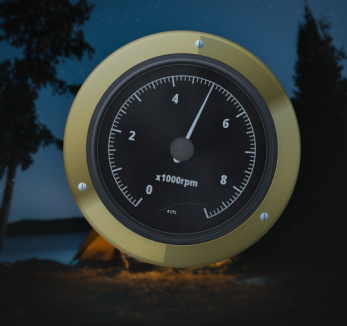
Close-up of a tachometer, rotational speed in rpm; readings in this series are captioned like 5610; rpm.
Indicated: 5000; rpm
